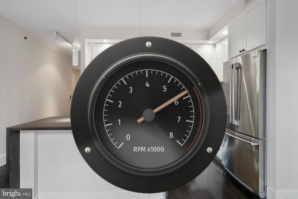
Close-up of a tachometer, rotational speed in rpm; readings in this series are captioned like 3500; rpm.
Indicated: 5800; rpm
